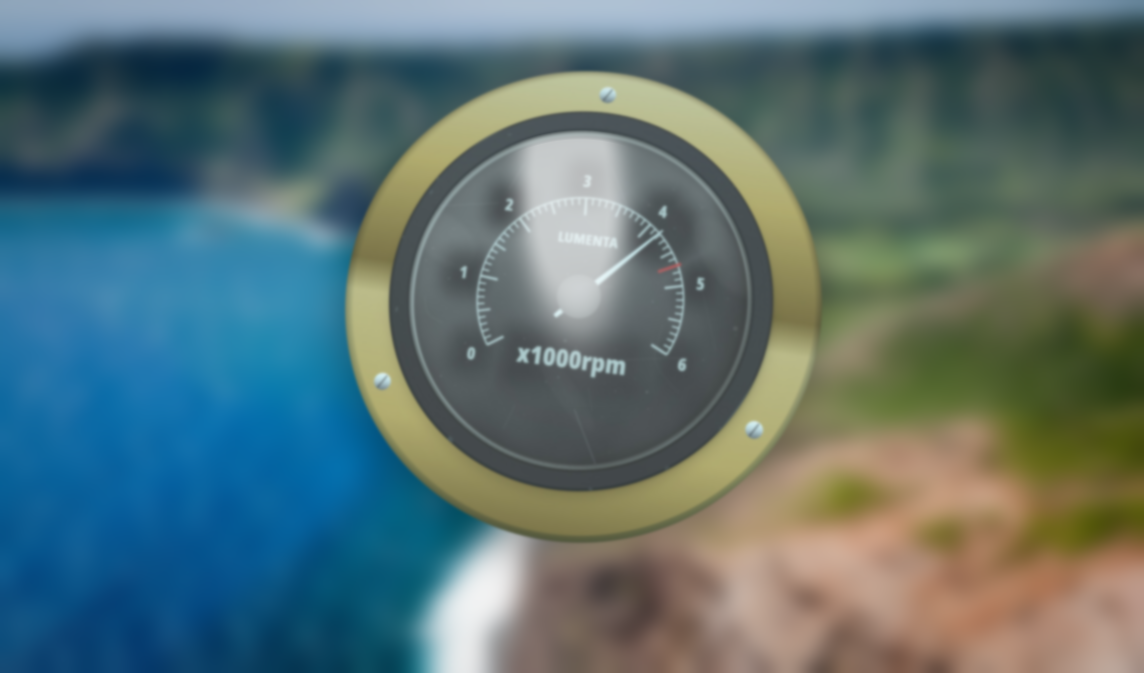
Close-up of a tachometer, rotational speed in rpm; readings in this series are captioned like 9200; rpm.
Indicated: 4200; rpm
